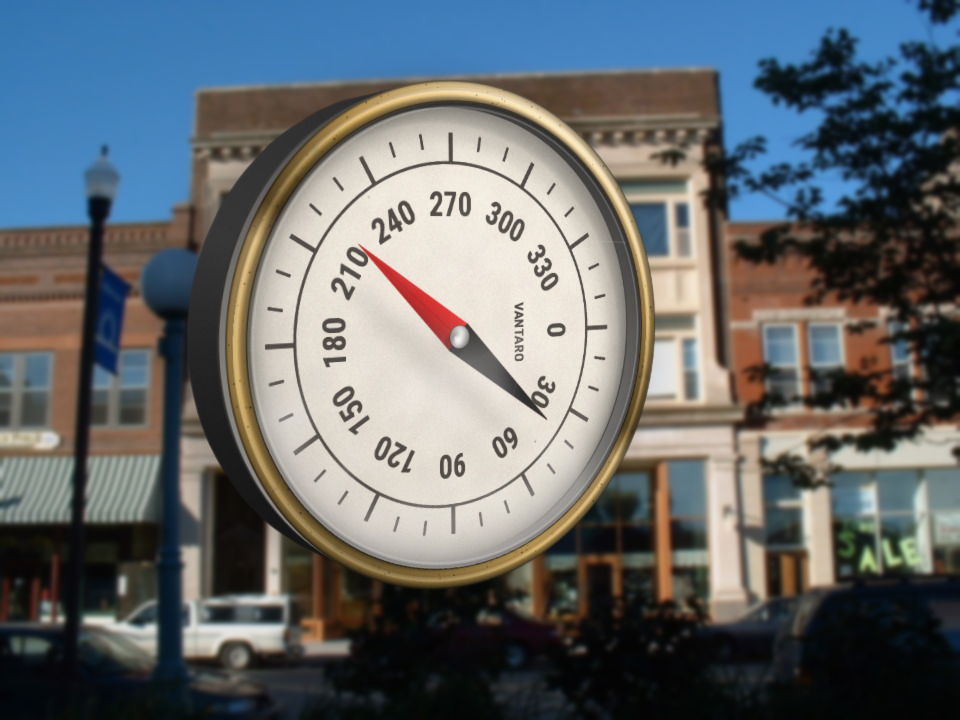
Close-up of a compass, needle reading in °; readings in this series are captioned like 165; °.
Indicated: 220; °
